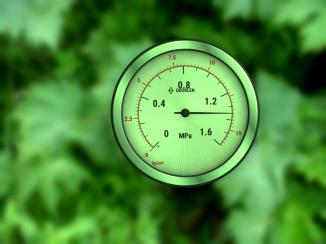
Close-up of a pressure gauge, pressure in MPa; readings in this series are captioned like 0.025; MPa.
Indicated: 1.35; MPa
